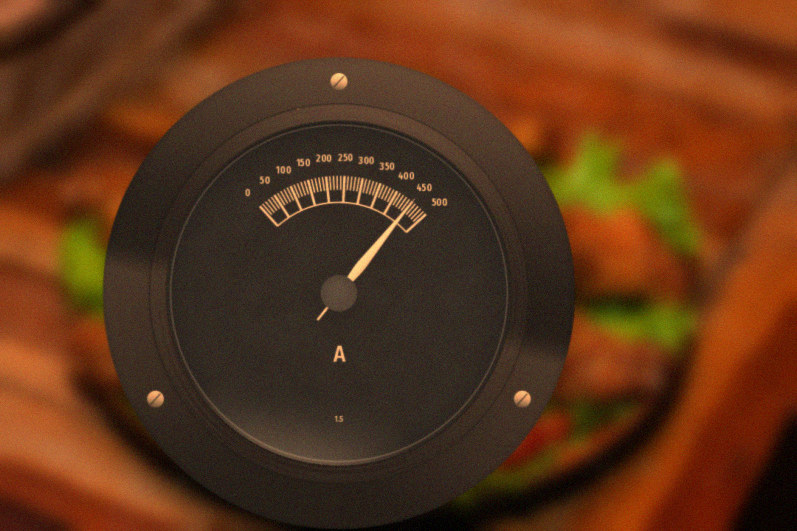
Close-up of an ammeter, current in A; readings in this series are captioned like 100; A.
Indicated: 450; A
